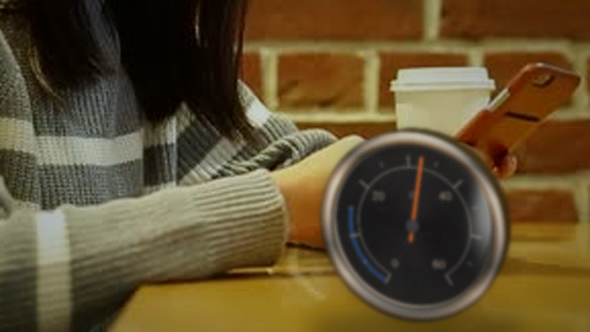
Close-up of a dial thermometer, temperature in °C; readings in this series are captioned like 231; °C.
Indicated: 32.5; °C
